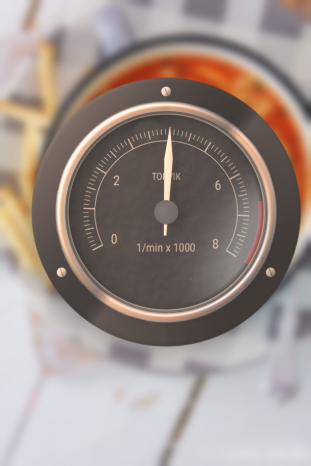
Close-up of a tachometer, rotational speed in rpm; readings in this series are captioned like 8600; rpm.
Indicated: 4000; rpm
